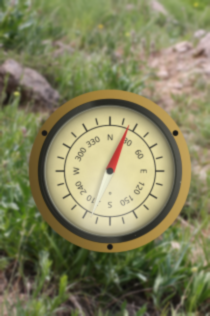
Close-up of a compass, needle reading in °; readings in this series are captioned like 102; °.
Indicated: 22.5; °
